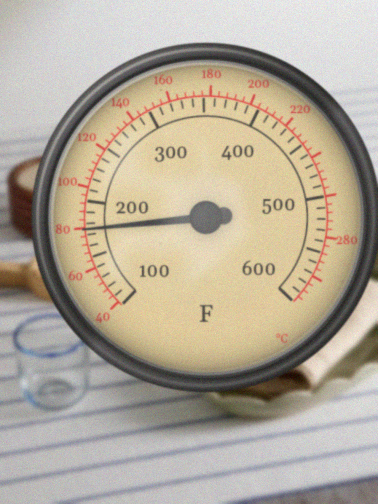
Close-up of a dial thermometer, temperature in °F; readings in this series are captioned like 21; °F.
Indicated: 175; °F
